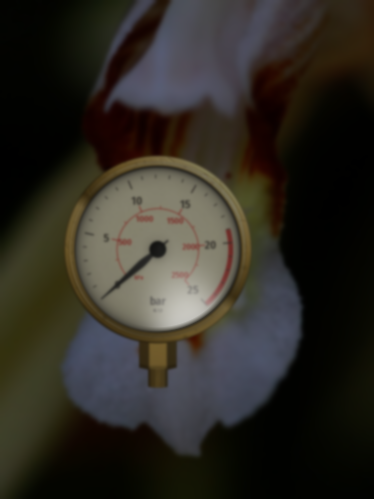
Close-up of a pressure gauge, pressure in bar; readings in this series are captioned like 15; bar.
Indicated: 0; bar
